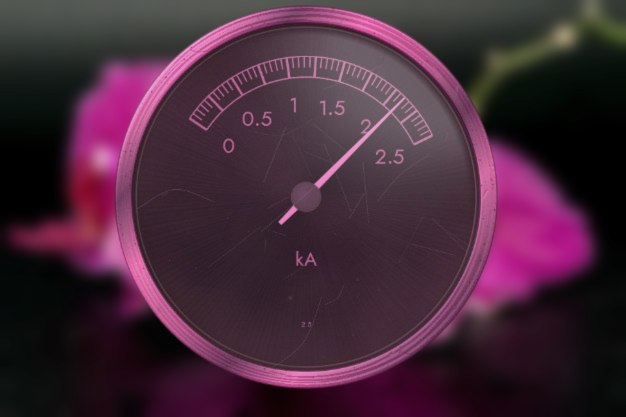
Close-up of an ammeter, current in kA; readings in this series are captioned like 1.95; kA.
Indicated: 2.1; kA
